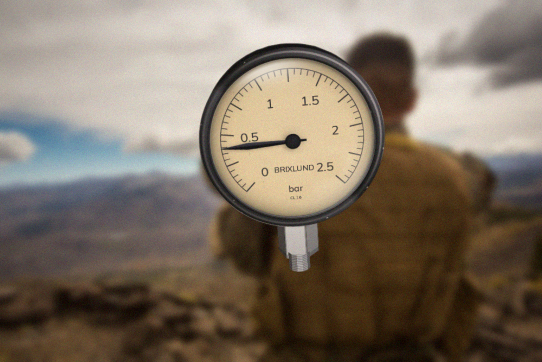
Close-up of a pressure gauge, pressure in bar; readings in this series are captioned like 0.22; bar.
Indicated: 0.4; bar
